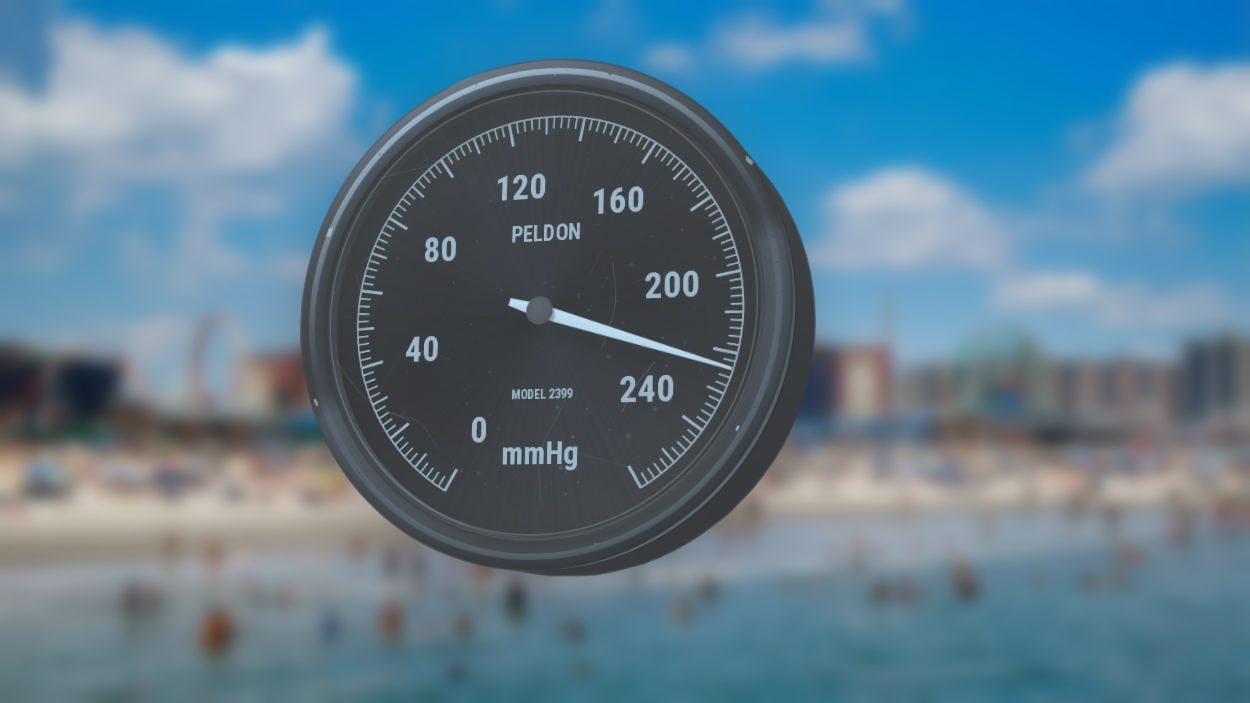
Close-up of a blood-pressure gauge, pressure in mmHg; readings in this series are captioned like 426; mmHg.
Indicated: 224; mmHg
